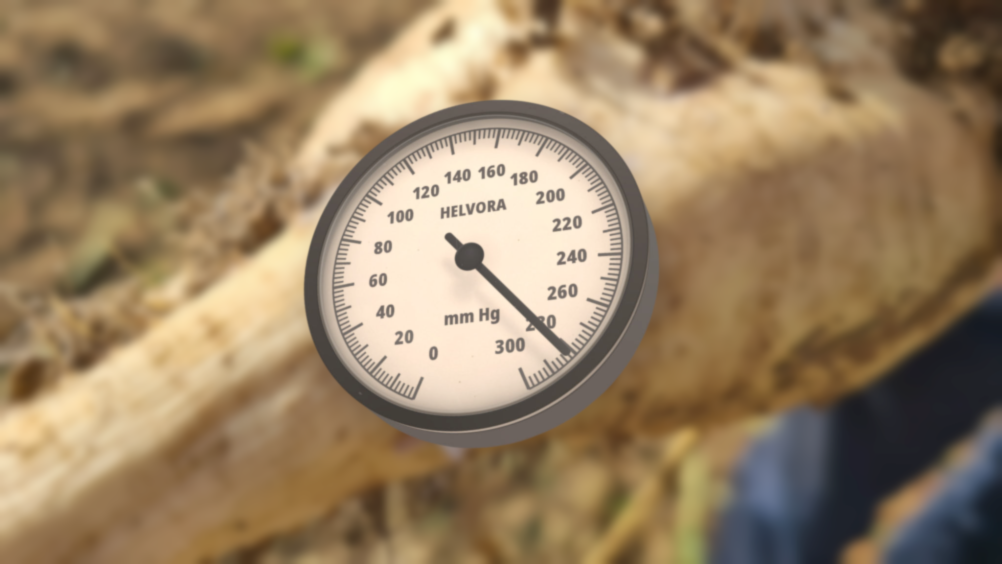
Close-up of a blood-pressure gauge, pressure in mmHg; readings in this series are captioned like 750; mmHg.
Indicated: 282; mmHg
